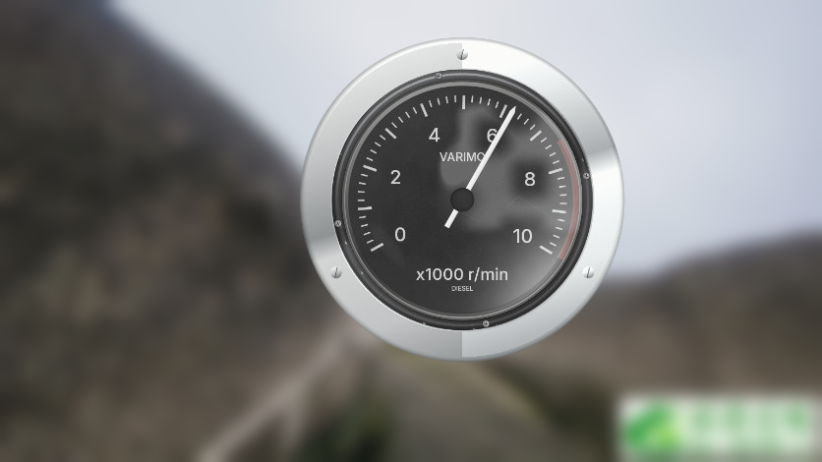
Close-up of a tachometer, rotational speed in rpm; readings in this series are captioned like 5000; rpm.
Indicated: 6200; rpm
